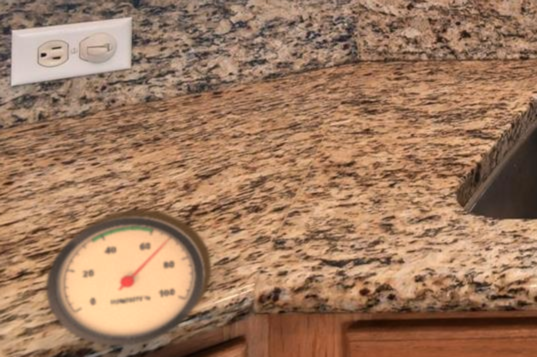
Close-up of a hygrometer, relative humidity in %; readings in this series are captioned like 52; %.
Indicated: 68; %
